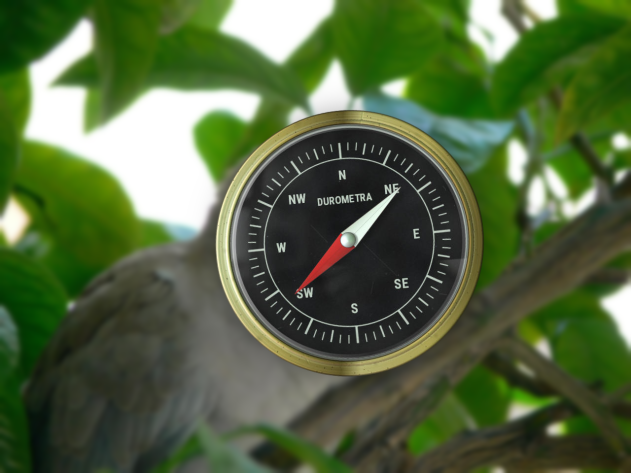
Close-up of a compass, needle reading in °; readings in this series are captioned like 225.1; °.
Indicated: 230; °
